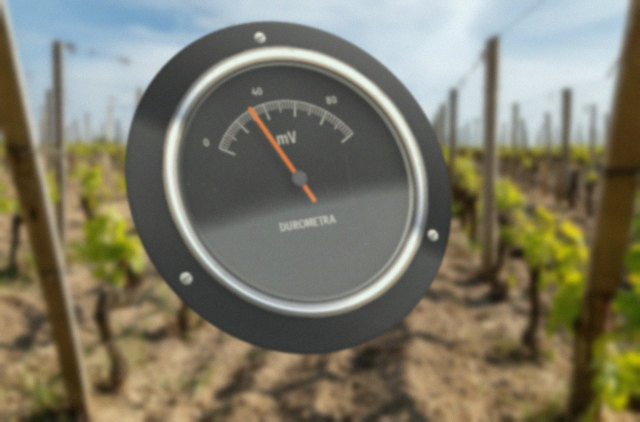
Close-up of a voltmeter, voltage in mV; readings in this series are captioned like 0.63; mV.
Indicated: 30; mV
